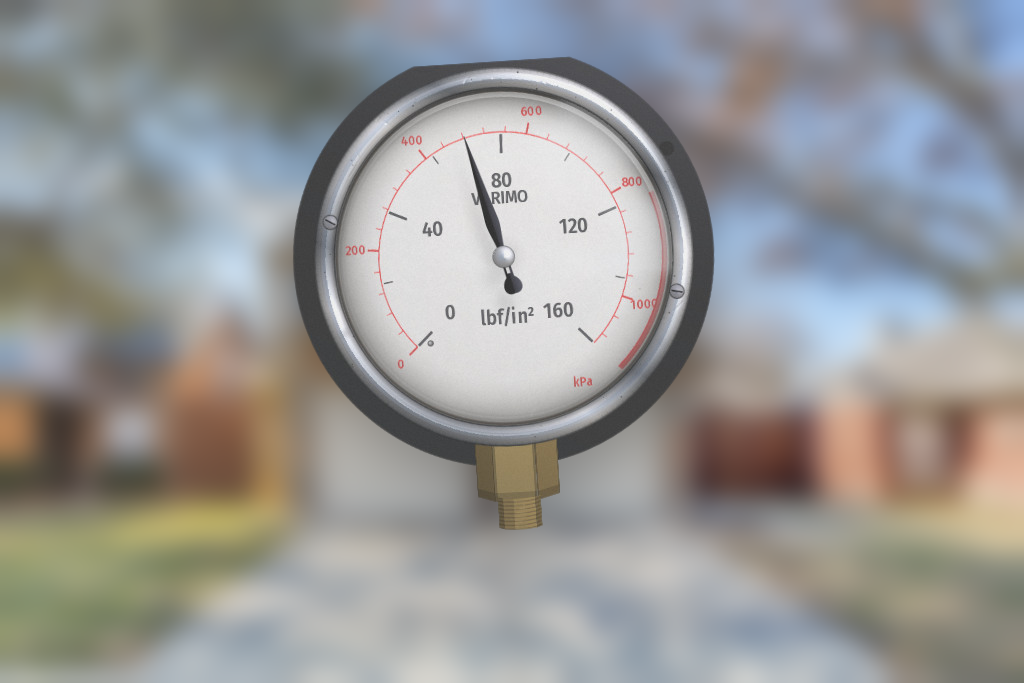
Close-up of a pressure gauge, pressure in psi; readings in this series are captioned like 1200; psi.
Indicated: 70; psi
